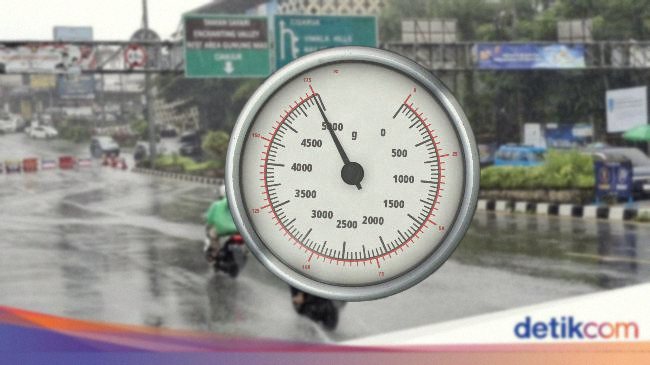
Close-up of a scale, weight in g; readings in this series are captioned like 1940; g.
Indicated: 4950; g
